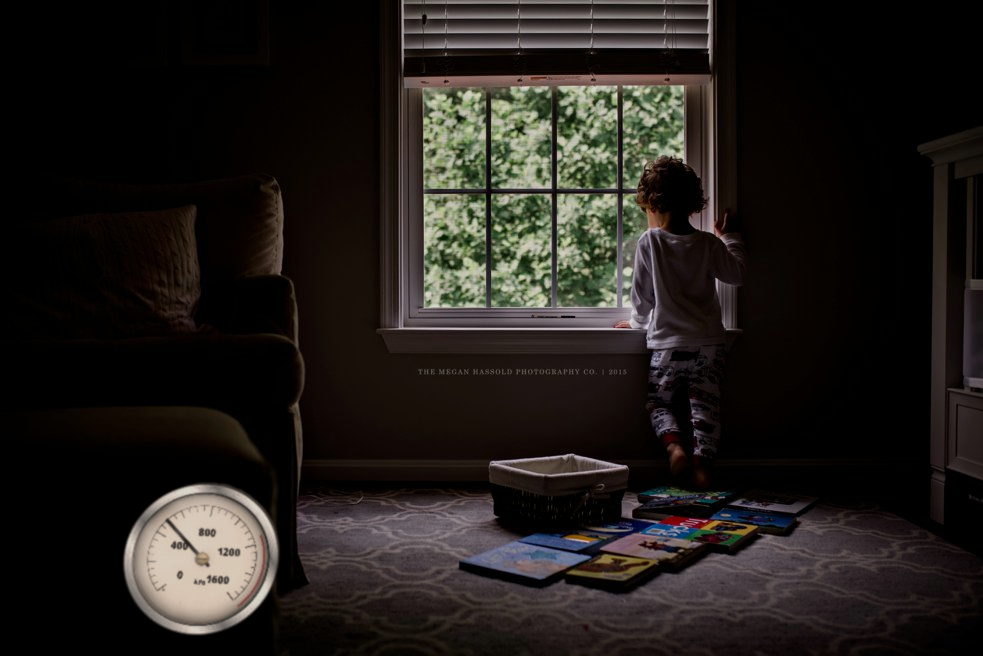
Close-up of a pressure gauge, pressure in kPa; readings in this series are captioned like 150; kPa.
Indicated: 500; kPa
